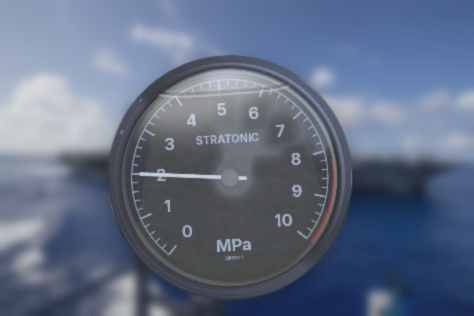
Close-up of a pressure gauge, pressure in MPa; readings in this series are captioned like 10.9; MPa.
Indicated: 2; MPa
